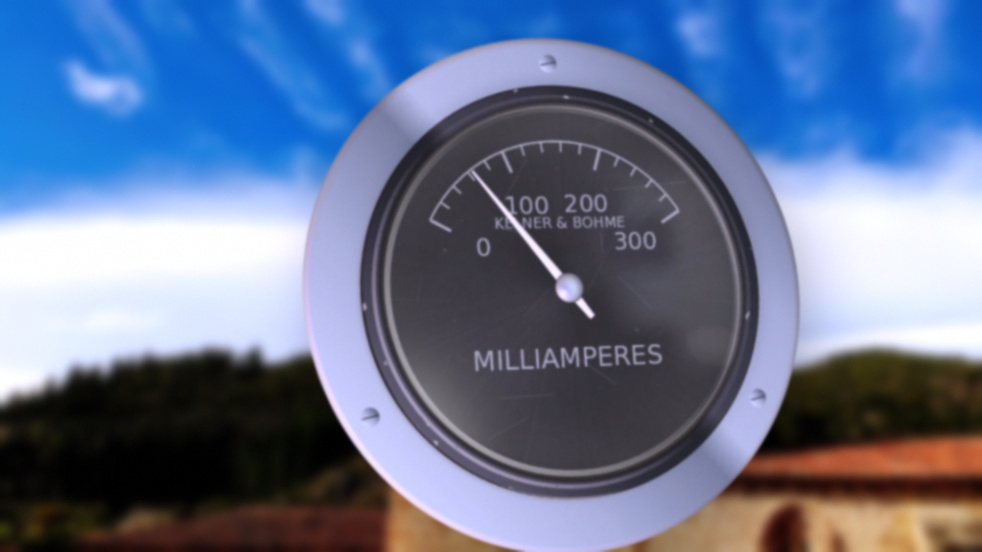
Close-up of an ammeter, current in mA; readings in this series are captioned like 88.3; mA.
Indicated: 60; mA
